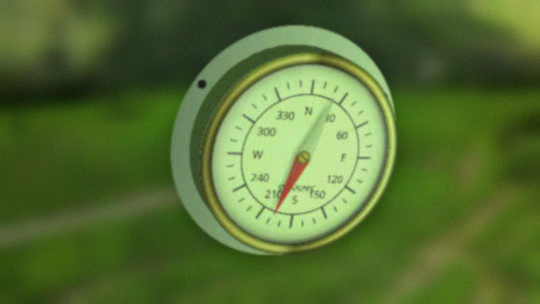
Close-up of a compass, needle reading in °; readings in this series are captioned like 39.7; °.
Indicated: 200; °
